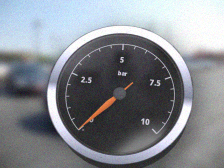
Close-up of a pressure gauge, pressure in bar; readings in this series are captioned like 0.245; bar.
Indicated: 0; bar
